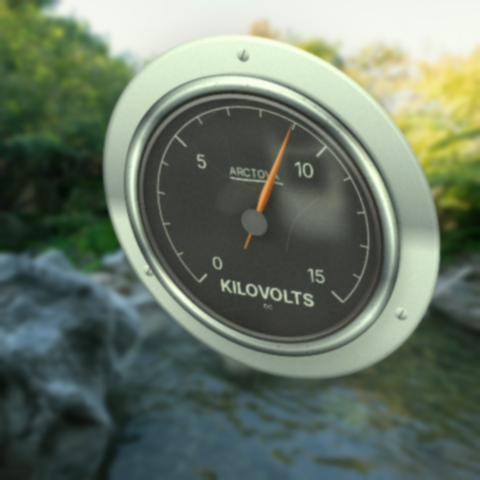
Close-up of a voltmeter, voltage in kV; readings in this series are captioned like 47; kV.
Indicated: 9; kV
